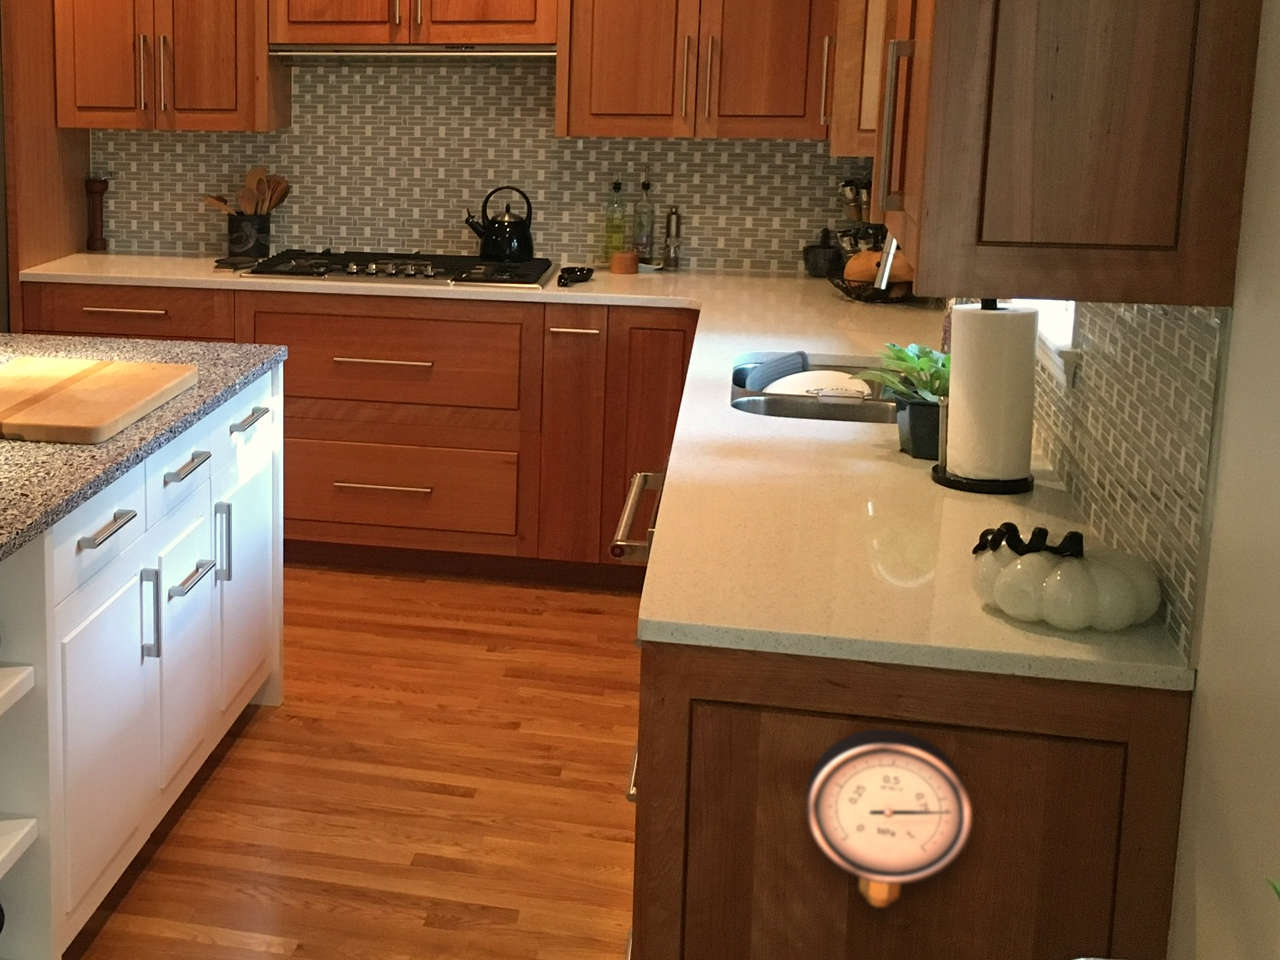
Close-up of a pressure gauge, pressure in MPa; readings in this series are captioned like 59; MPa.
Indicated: 0.8; MPa
